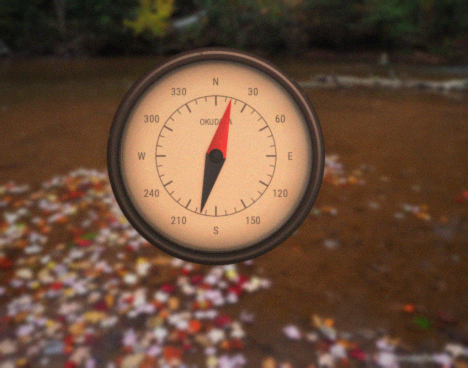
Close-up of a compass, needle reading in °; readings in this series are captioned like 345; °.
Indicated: 15; °
